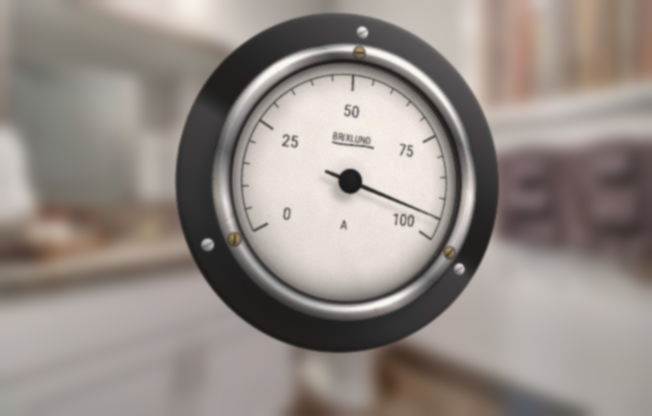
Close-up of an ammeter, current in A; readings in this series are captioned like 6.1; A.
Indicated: 95; A
